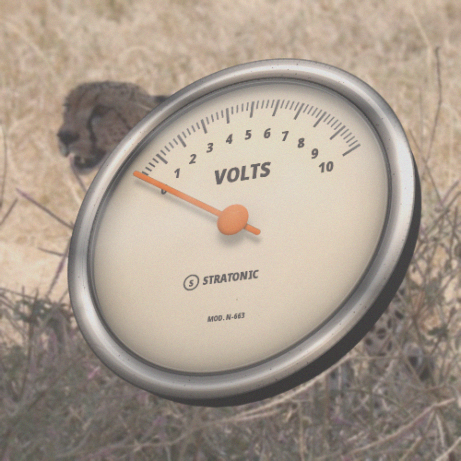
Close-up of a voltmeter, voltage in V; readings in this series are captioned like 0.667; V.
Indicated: 0; V
